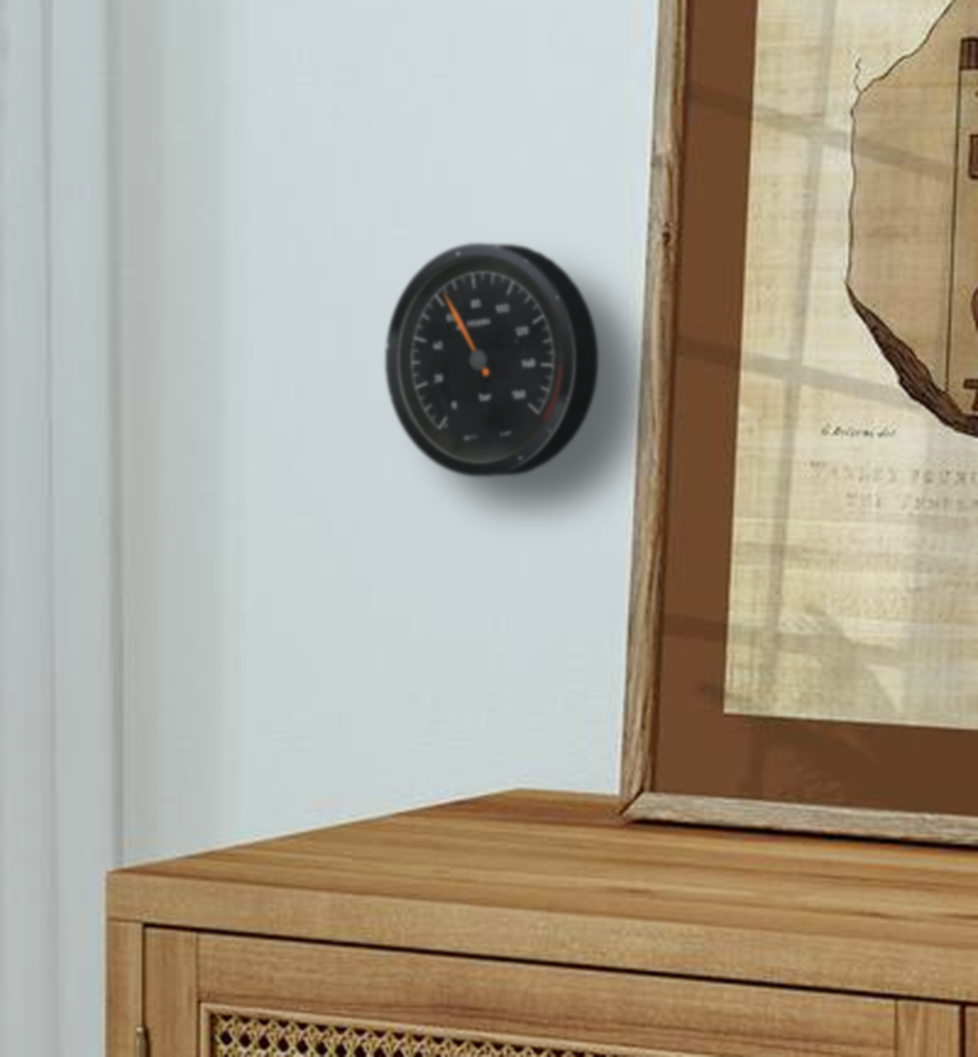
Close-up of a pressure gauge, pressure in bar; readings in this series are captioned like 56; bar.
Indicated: 65; bar
